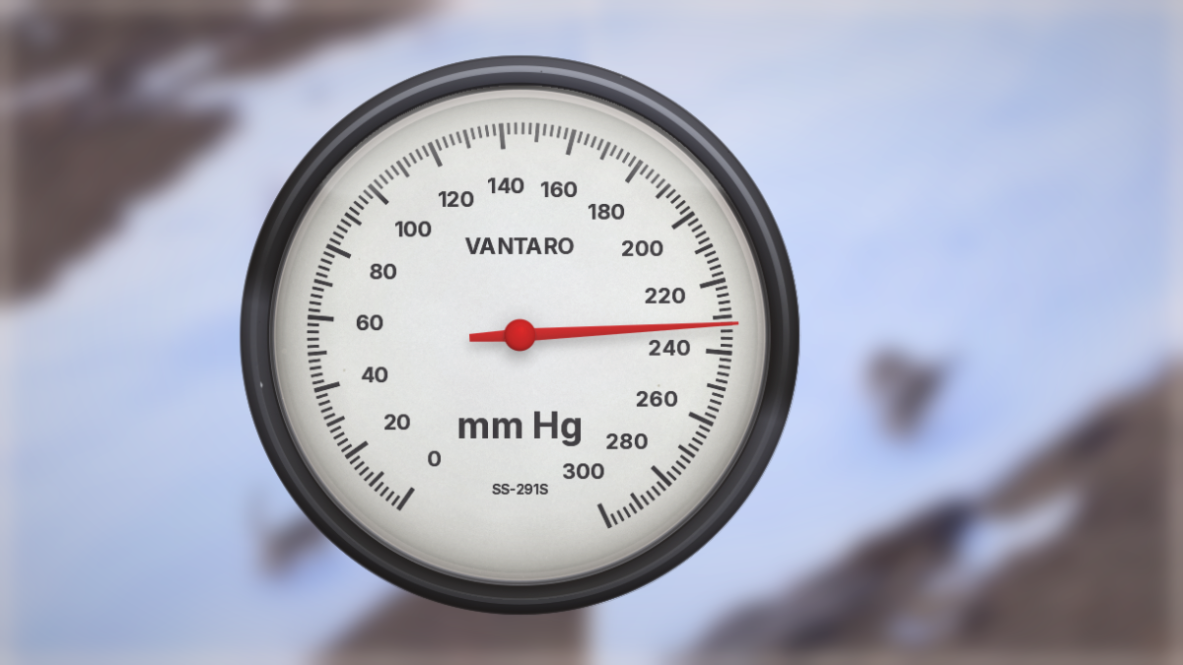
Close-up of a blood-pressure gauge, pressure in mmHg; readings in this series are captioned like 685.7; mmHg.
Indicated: 232; mmHg
